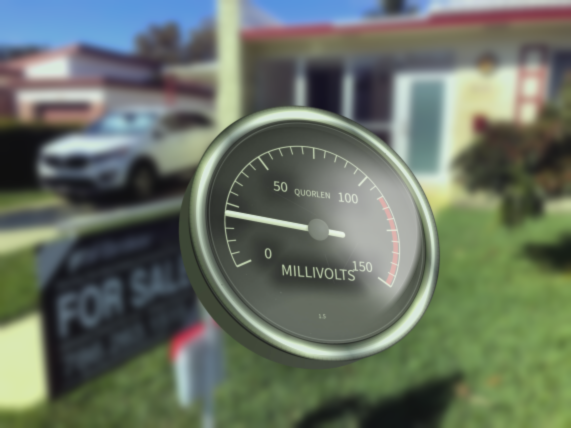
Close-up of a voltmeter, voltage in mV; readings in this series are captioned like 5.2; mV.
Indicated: 20; mV
